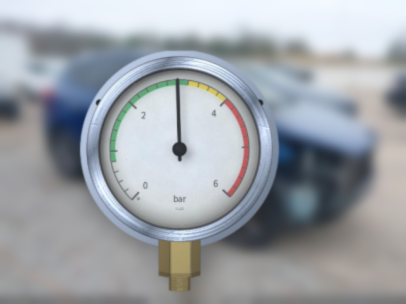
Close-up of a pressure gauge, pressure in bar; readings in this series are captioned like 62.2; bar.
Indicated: 3; bar
